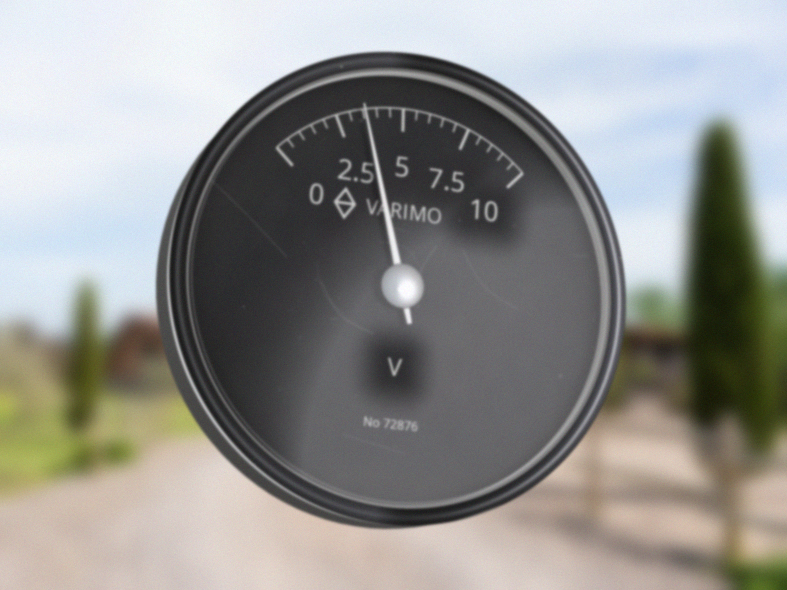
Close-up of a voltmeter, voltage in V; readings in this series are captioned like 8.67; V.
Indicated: 3.5; V
